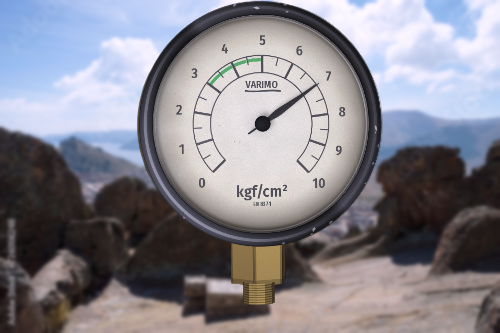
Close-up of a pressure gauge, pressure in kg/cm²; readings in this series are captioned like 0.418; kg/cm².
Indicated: 7; kg/cm²
